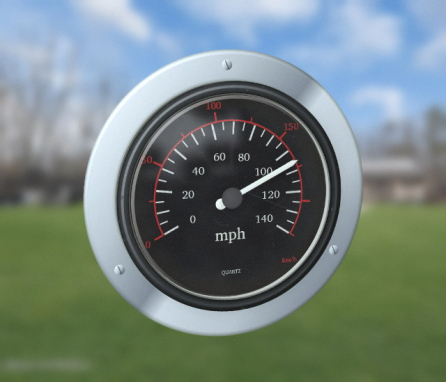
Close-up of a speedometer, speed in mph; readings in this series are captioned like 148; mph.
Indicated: 105; mph
